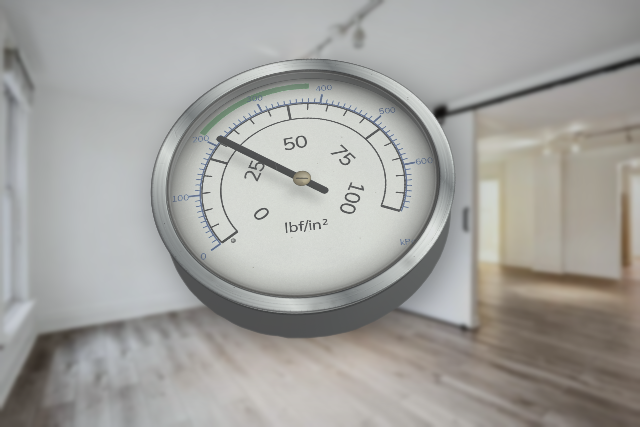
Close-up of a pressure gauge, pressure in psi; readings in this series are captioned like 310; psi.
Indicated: 30; psi
